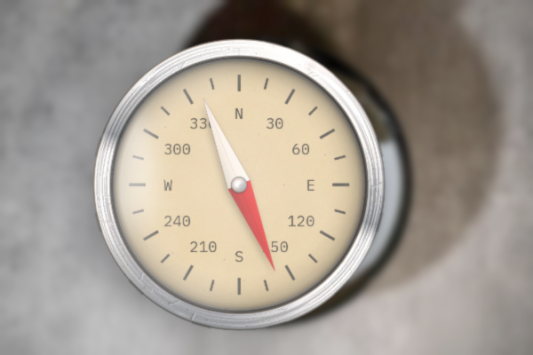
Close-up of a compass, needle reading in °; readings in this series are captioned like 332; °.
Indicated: 157.5; °
